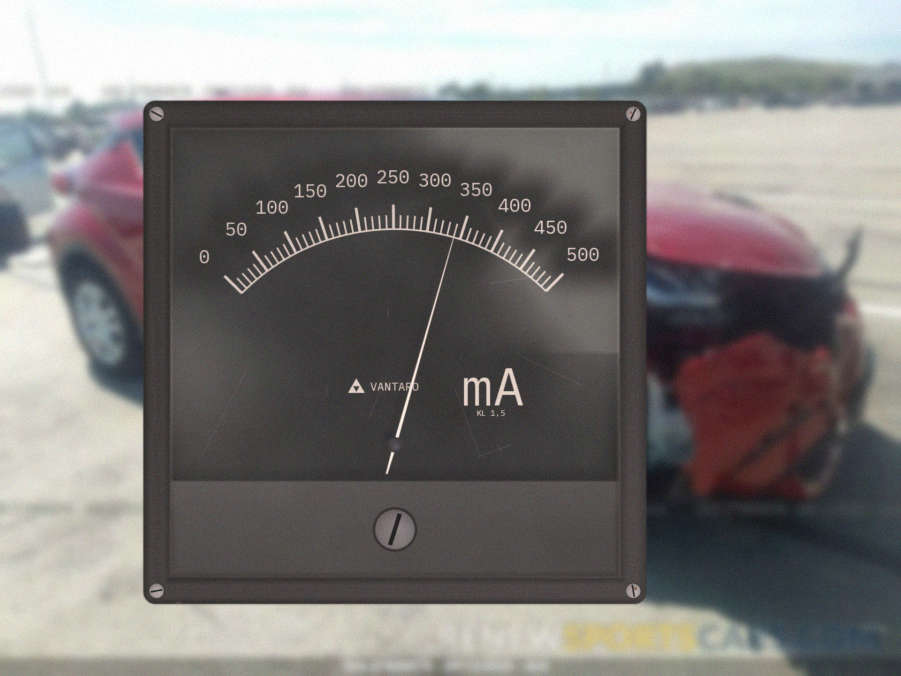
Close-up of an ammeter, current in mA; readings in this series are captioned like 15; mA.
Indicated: 340; mA
